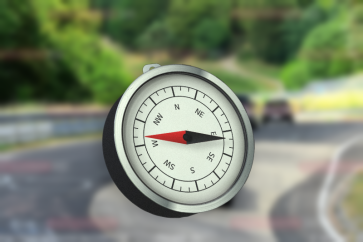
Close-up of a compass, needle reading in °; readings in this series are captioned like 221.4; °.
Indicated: 280; °
